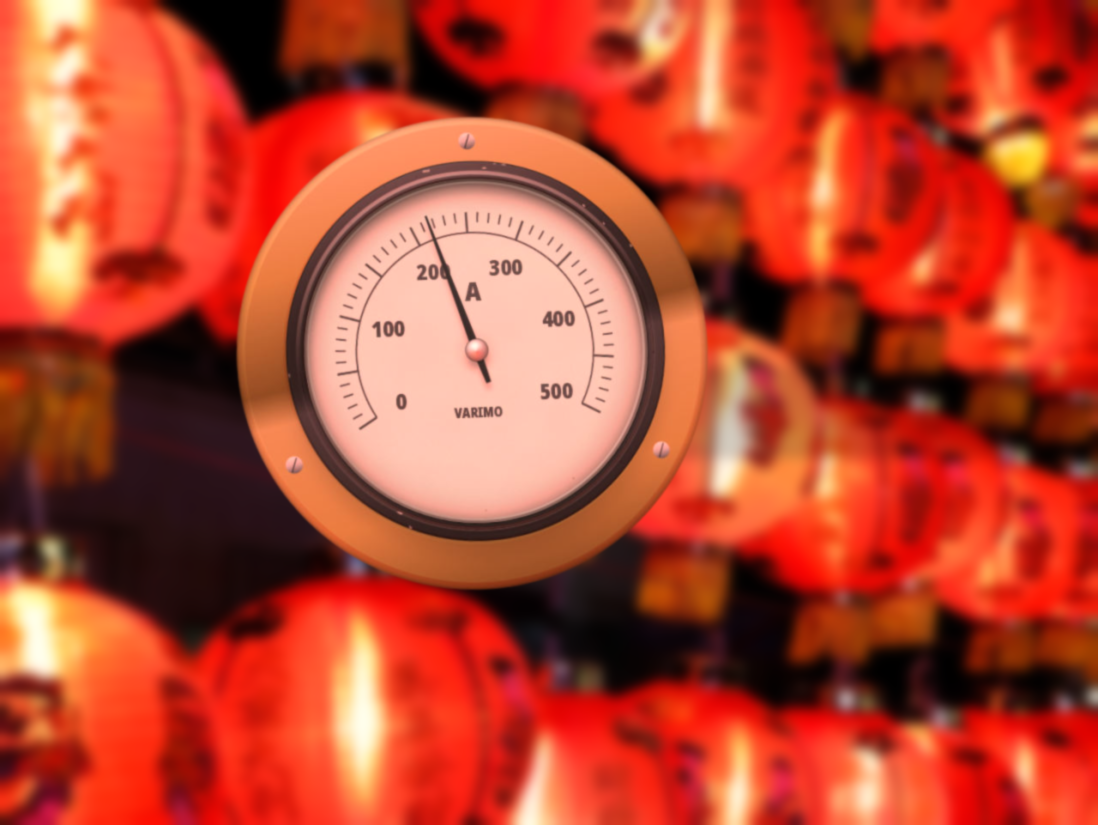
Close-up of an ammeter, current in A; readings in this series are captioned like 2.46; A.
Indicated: 215; A
